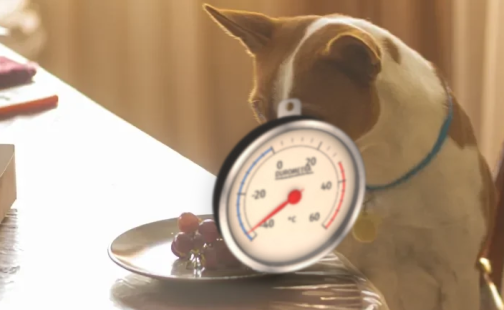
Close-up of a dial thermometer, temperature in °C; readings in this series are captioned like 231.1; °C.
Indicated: -36; °C
